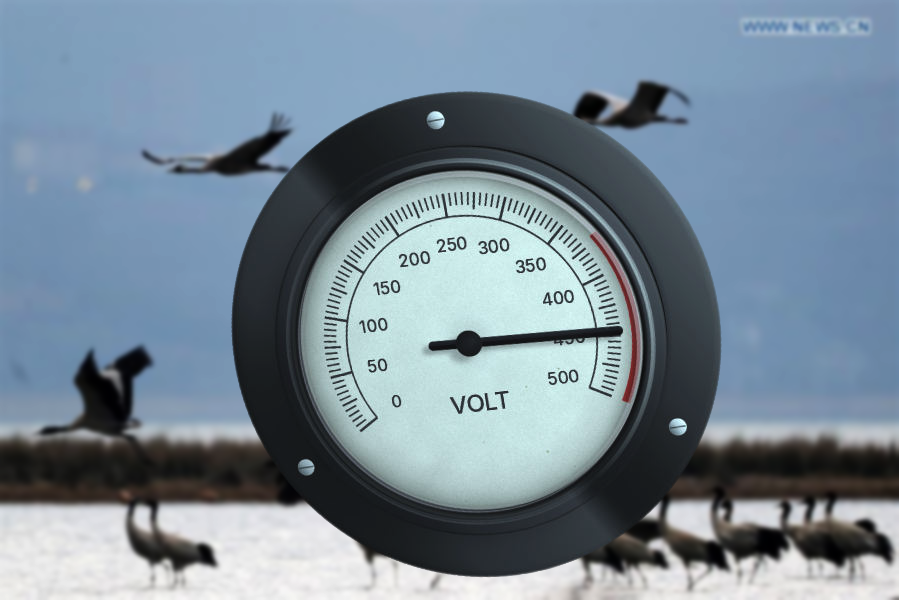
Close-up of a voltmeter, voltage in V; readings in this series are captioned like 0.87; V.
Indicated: 445; V
